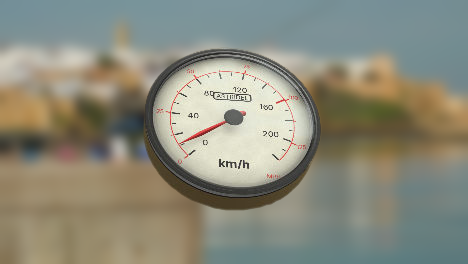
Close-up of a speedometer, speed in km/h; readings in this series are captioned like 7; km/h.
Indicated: 10; km/h
